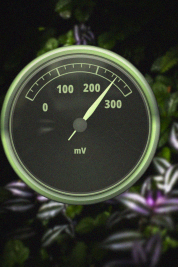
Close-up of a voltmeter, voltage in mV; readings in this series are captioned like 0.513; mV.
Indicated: 250; mV
